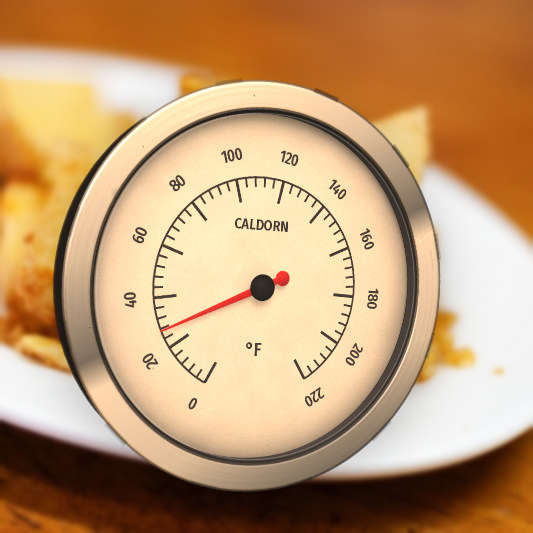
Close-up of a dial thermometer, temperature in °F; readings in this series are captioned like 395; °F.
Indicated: 28; °F
